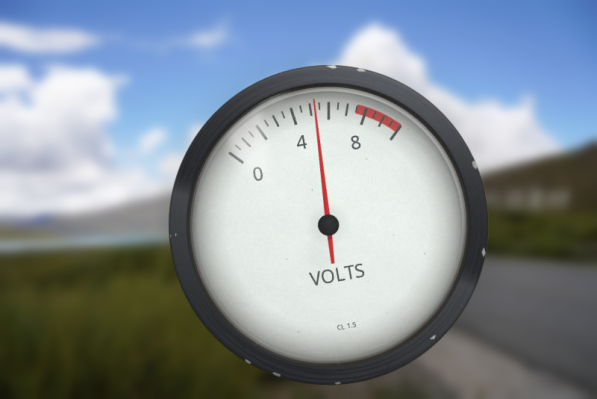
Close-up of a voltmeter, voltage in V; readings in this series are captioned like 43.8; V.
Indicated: 5.25; V
